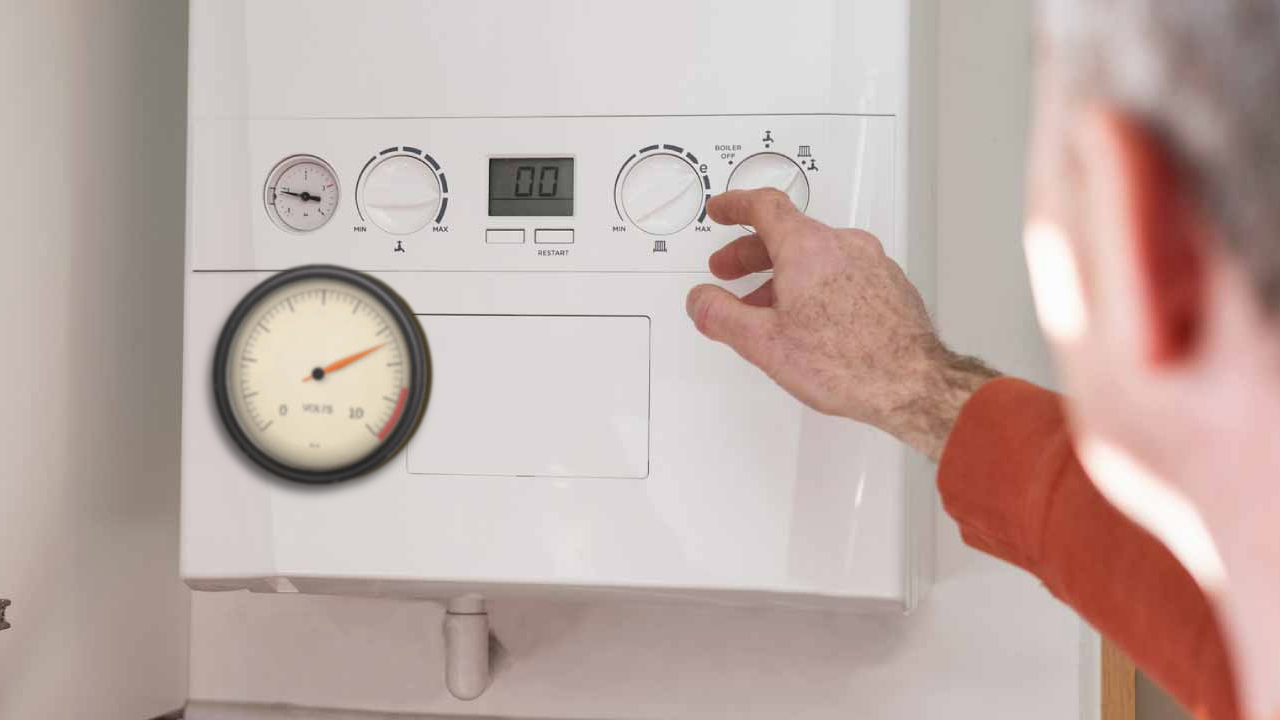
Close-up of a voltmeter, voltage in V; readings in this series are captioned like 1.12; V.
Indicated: 7.4; V
